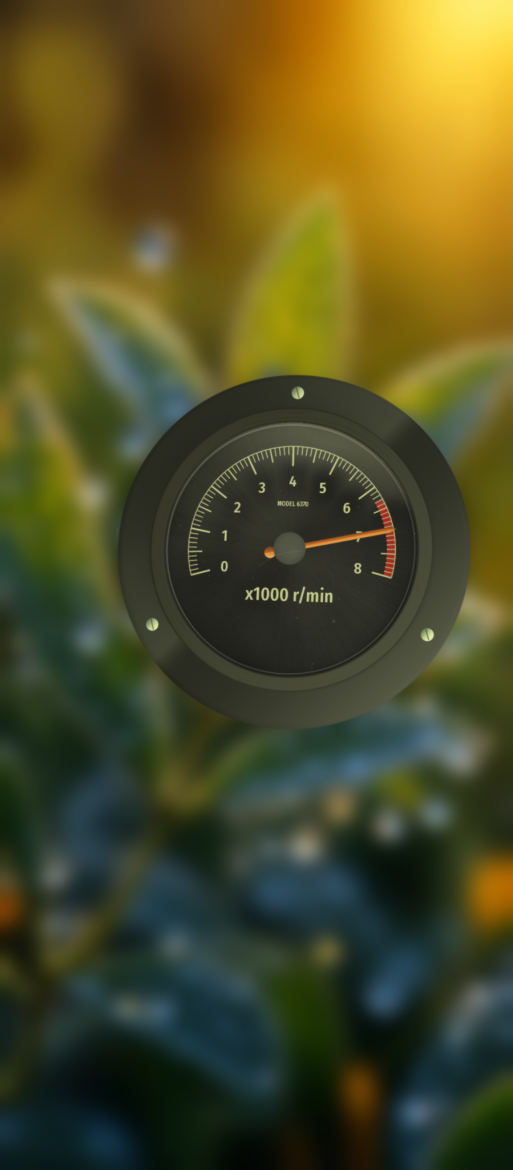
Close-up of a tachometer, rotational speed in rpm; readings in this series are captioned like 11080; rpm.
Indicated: 7000; rpm
